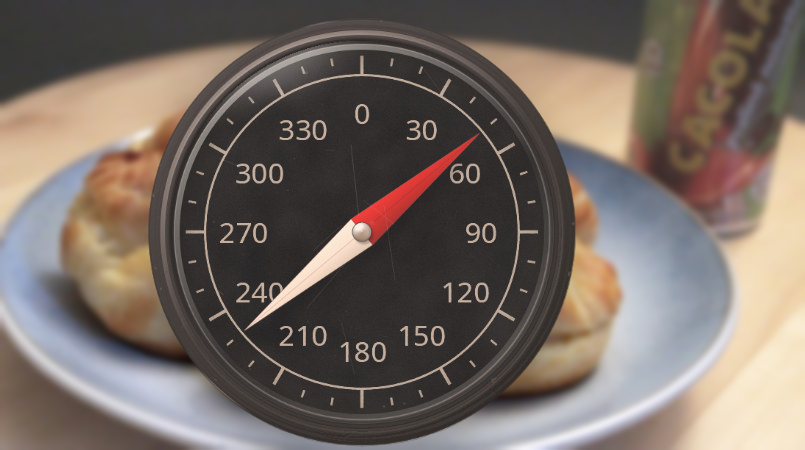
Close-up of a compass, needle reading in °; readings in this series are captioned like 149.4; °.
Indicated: 50; °
